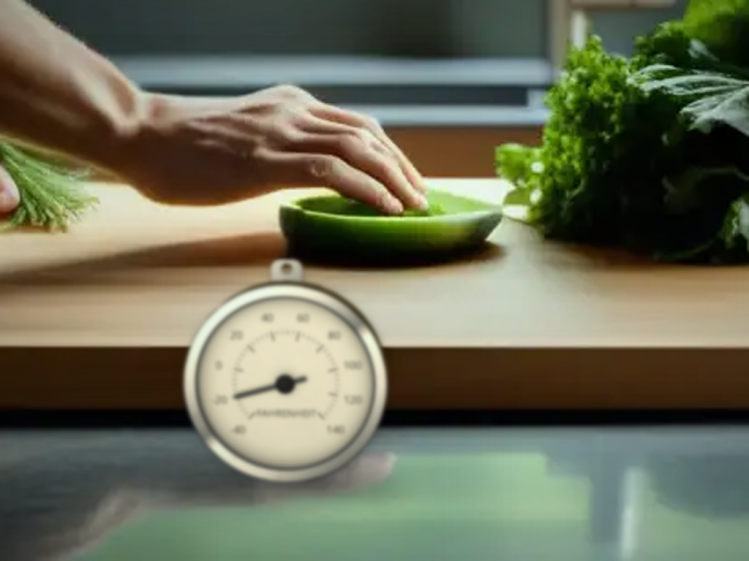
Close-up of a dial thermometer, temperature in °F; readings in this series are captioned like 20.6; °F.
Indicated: -20; °F
